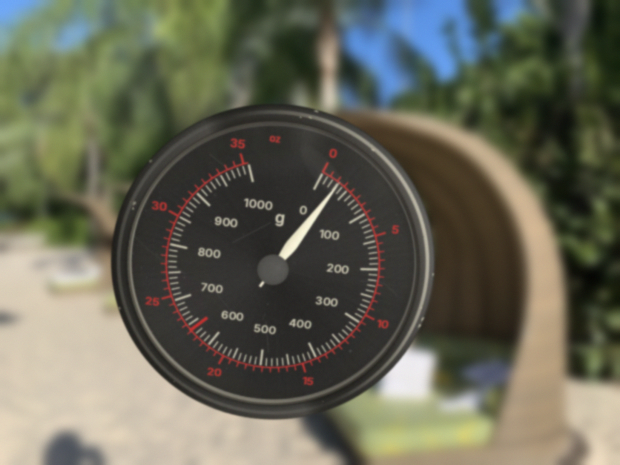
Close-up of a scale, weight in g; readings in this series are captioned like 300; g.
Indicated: 30; g
